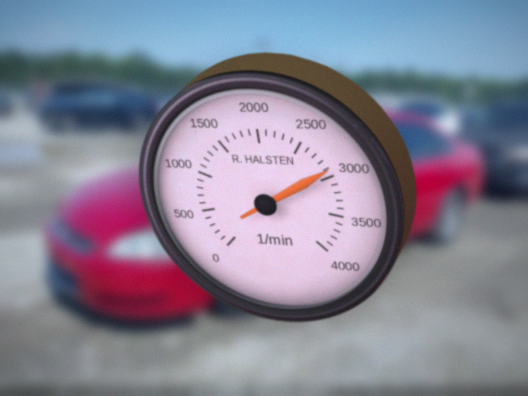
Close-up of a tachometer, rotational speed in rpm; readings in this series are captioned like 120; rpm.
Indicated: 2900; rpm
